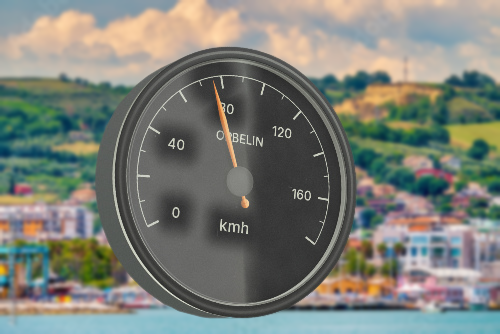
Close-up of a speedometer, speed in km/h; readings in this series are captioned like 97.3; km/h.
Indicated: 75; km/h
